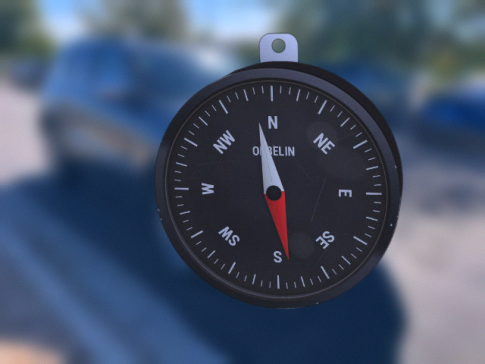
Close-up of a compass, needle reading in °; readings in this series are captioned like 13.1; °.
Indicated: 170; °
